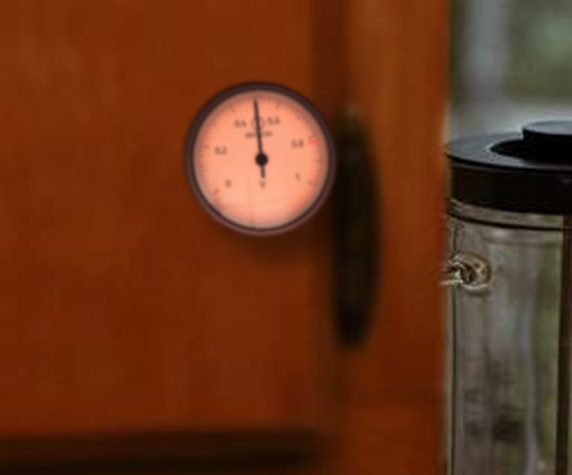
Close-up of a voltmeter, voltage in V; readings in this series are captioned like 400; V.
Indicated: 0.5; V
